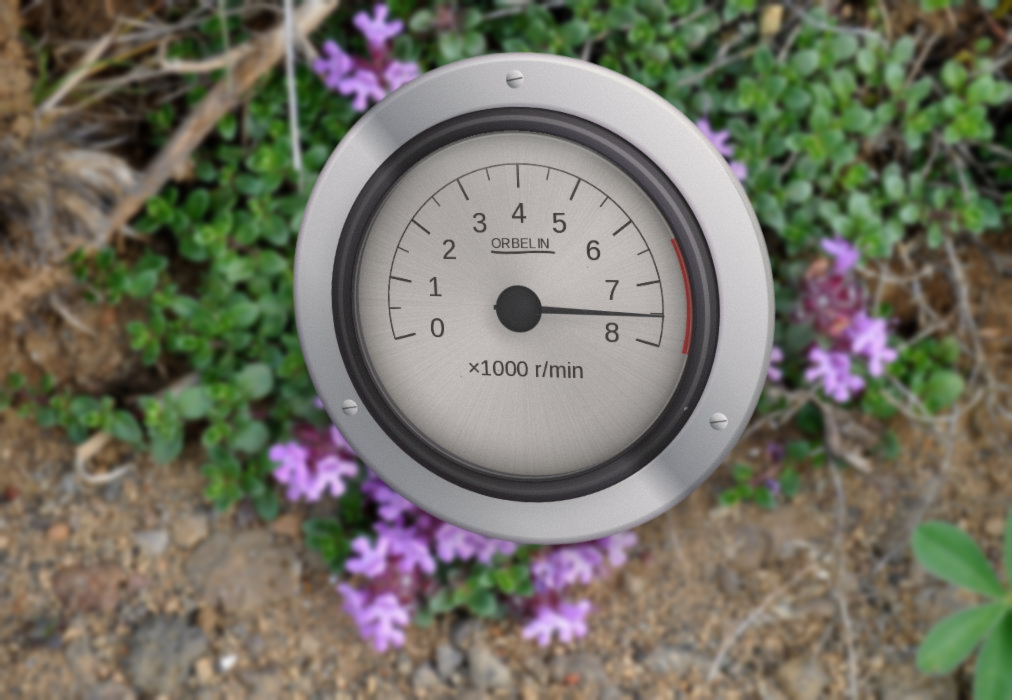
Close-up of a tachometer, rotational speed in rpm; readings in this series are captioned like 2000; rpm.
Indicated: 7500; rpm
